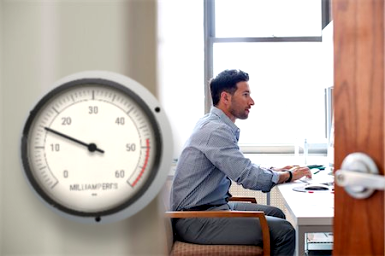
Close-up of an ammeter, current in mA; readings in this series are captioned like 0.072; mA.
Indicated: 15; mA
